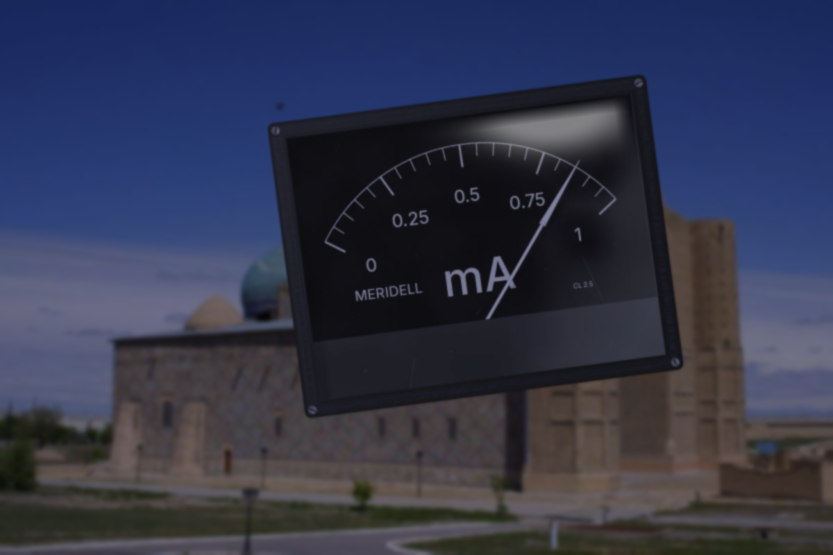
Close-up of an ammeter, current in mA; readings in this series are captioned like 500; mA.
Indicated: 0.85; mA
